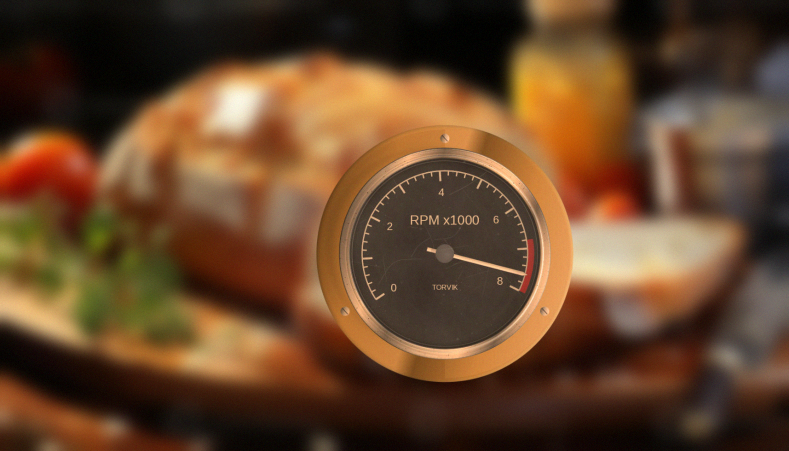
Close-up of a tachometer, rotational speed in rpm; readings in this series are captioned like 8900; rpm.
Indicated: 7600; rpm
